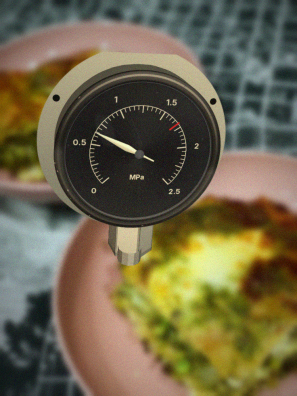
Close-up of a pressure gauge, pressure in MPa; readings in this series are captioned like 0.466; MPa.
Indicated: 0.65; MPa
